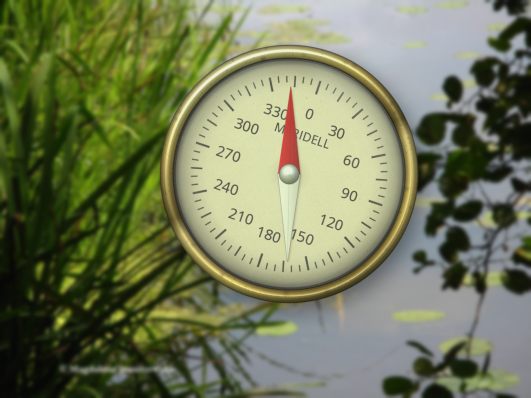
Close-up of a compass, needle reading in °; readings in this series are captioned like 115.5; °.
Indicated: 342.5; °
